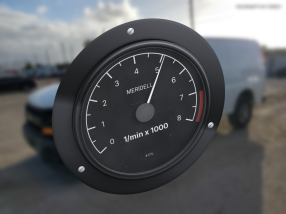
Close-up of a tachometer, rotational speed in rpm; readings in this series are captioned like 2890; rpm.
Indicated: 5000; rpm
